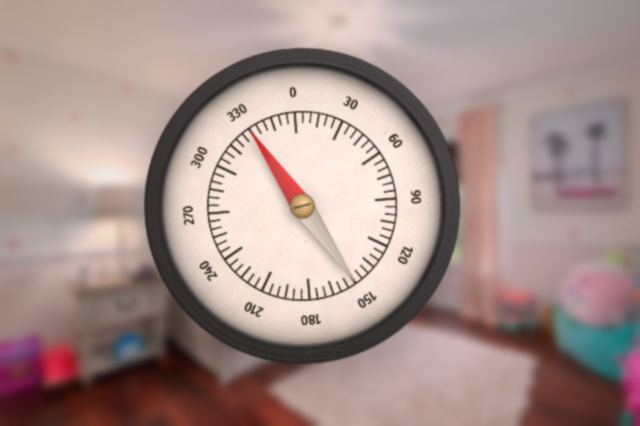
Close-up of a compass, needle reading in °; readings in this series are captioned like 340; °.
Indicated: 330; °
